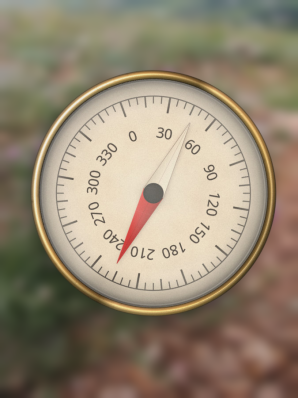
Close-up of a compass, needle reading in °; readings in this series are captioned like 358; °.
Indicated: 227.5; °
